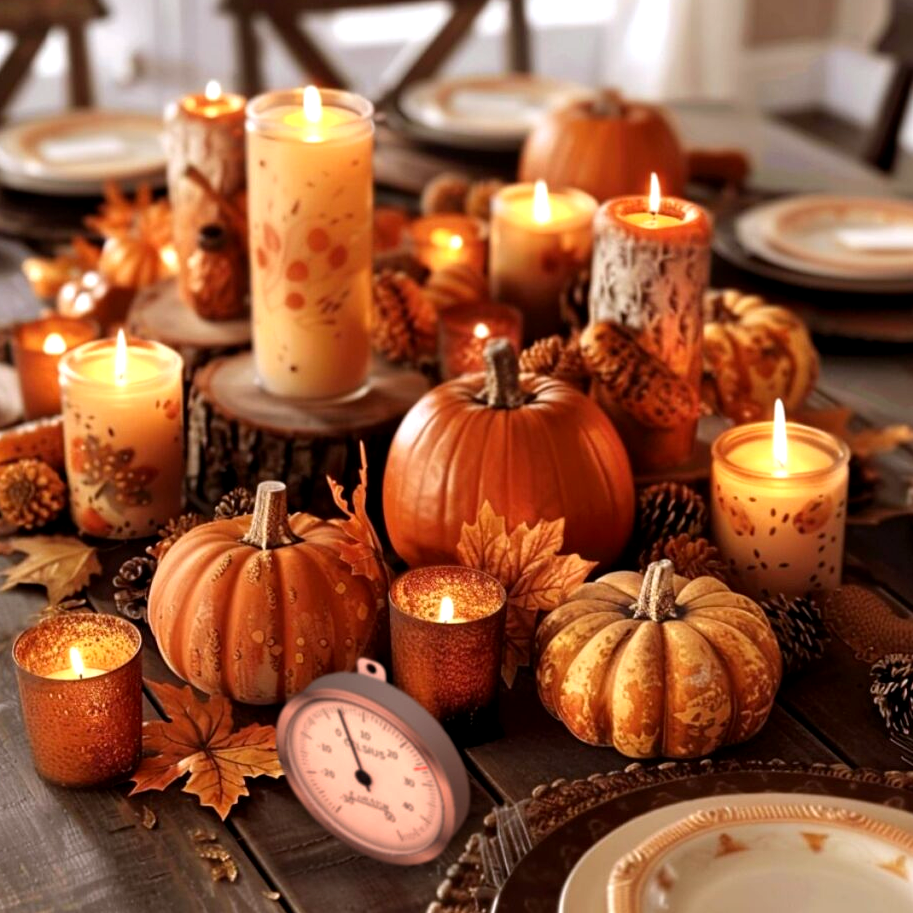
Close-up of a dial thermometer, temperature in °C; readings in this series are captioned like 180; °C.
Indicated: 5; °C
